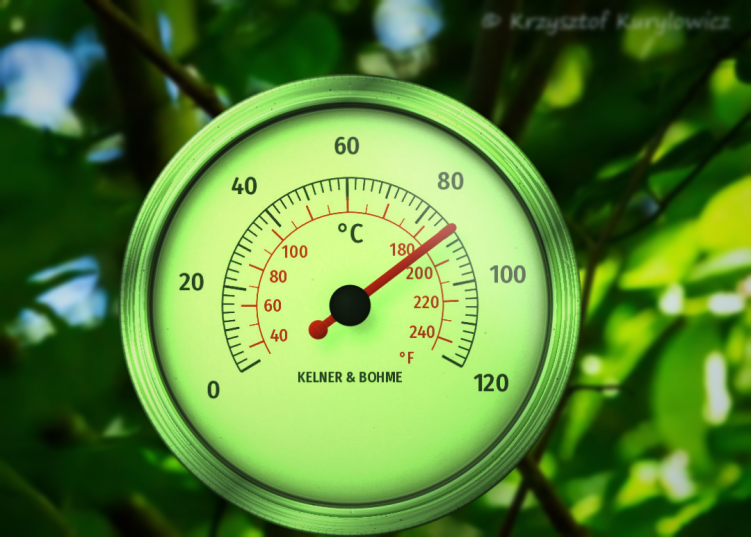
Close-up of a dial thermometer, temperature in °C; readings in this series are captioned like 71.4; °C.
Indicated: 87; °C
